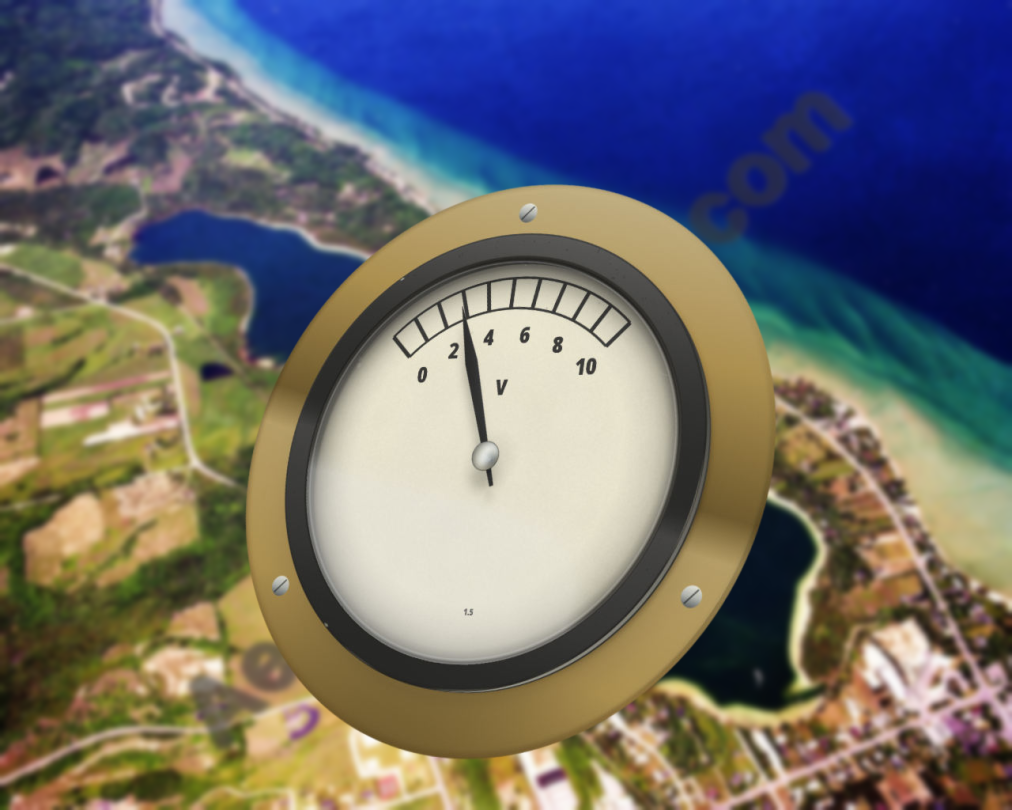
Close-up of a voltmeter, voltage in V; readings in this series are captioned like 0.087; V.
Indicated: 3; V
